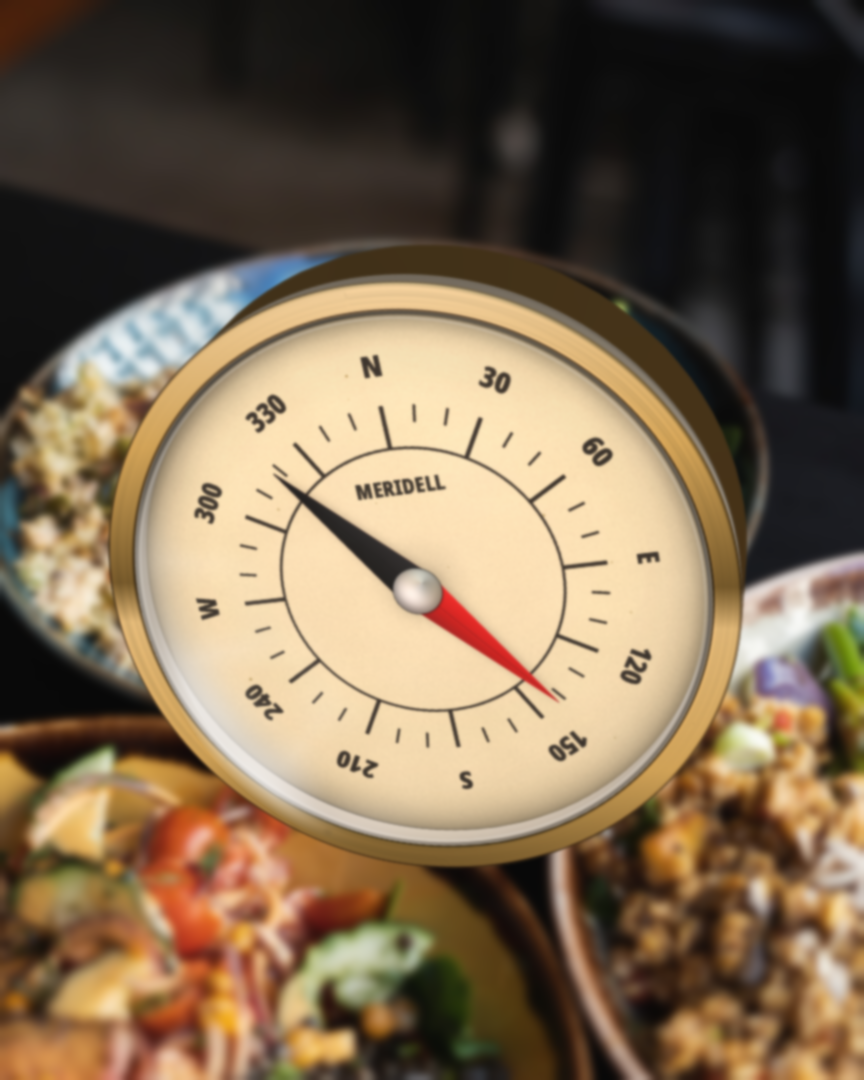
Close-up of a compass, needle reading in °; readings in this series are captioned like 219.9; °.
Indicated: 140; °
